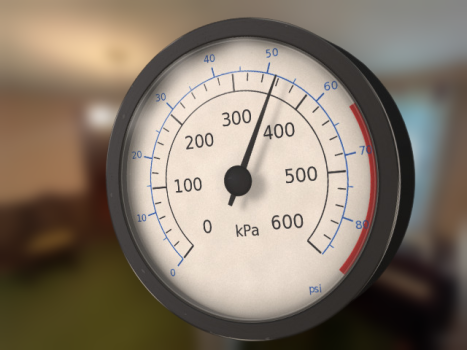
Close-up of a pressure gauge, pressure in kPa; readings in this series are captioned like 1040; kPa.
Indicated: 360; kPa
